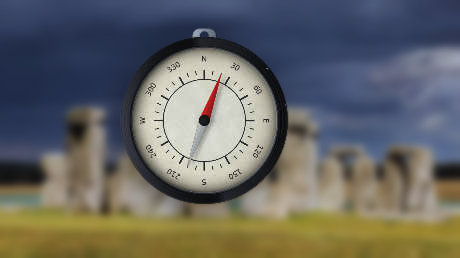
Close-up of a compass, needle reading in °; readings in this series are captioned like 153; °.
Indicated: 20; °
